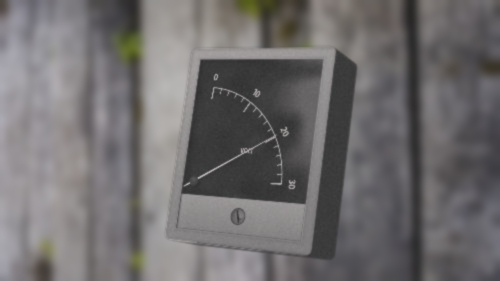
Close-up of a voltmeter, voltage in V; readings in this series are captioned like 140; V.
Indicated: 20; V
